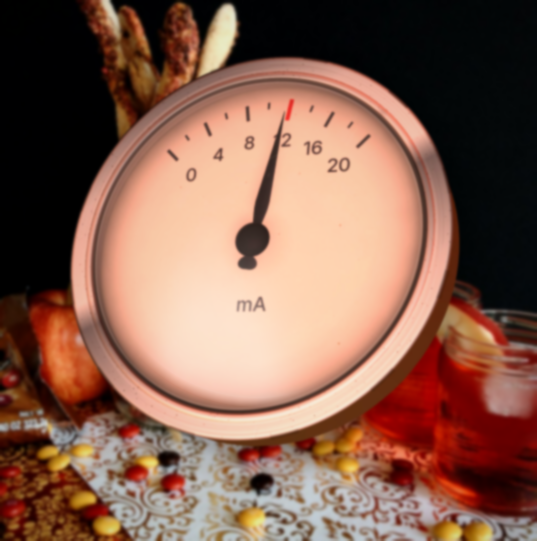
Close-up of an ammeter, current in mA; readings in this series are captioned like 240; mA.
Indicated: 12; mA
